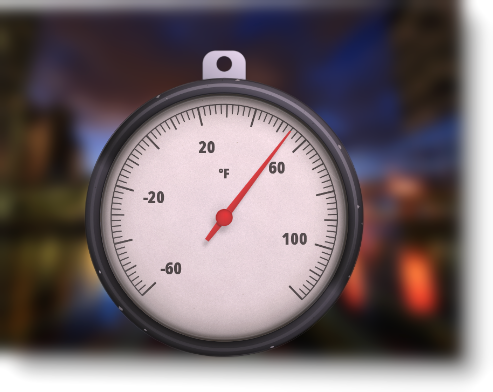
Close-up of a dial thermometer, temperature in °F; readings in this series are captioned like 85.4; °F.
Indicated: 54; °F
